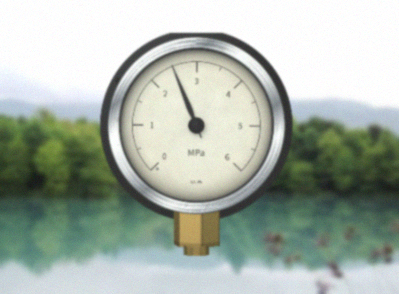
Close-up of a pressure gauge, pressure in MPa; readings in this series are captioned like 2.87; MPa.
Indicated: 2.5; MPa
